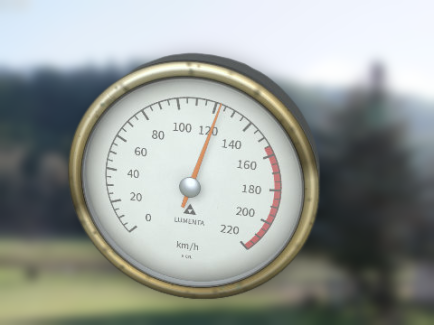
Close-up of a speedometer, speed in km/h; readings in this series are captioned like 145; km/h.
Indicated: 122.5; km/h
